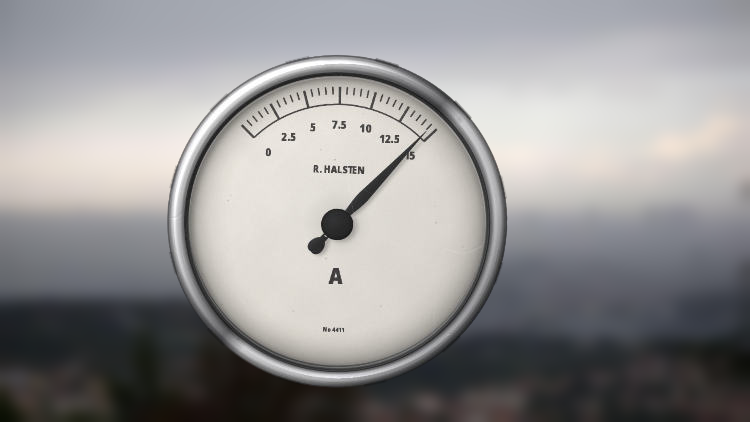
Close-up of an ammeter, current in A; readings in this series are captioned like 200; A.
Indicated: 14.5; A
